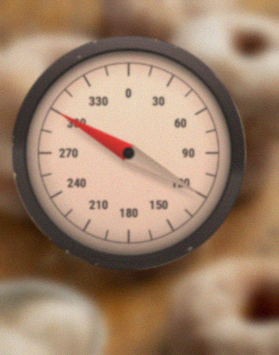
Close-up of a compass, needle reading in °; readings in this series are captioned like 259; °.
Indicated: 300; °
